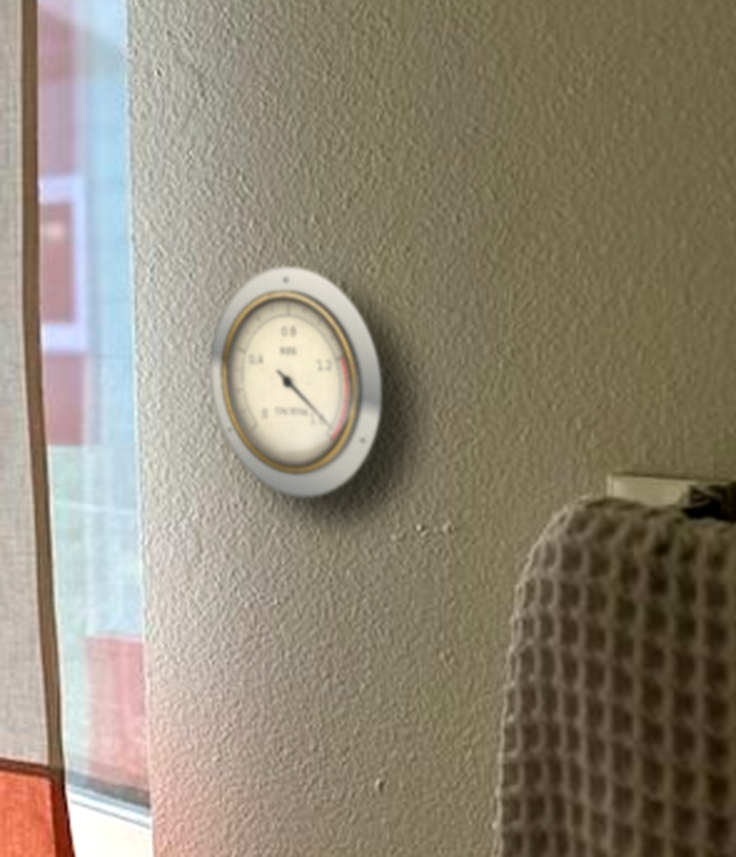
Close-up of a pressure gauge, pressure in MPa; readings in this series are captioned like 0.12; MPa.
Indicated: 1.55; MPa
